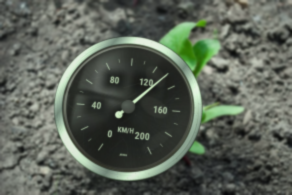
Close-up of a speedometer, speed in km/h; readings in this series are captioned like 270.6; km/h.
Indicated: 130; km/h
